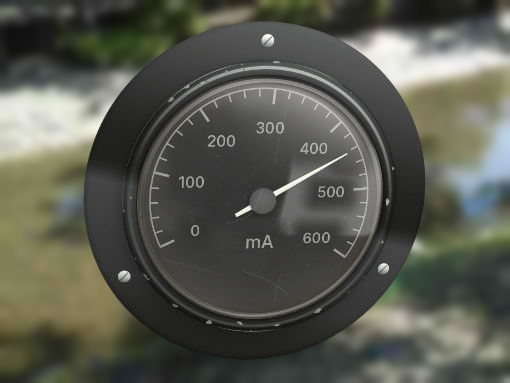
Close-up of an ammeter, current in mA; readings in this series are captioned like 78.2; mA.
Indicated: 440; mA
